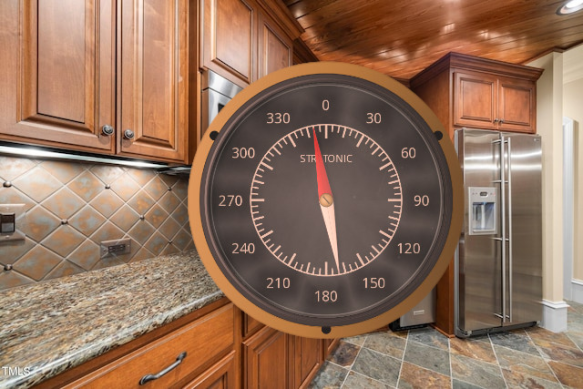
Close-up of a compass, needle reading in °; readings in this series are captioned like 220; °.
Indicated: 350; °
